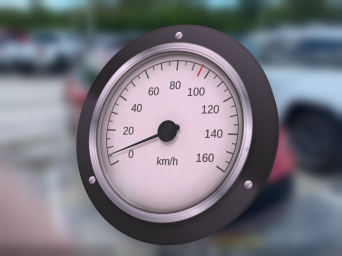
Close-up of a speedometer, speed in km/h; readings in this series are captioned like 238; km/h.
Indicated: 5; km/h
